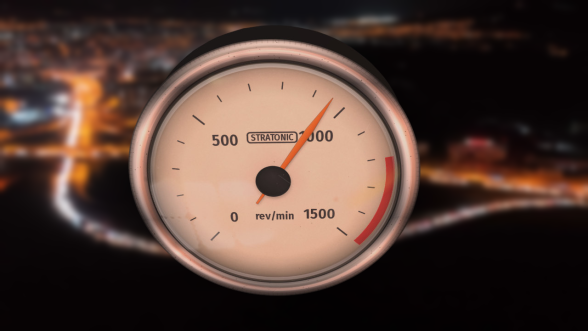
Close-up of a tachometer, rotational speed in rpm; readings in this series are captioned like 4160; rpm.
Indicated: 950; rpm
